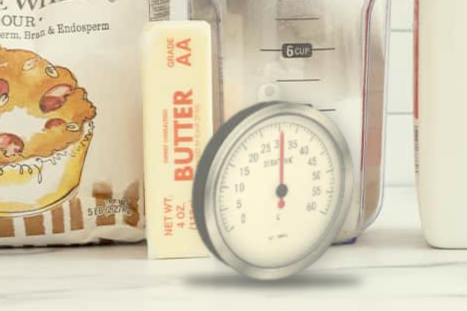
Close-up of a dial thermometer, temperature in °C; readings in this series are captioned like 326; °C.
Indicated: 30; °C
